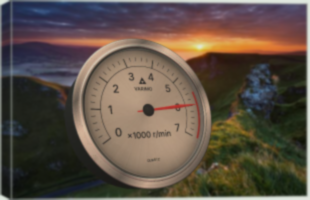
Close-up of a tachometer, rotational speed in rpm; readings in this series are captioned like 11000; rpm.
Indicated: 6000; rpm
